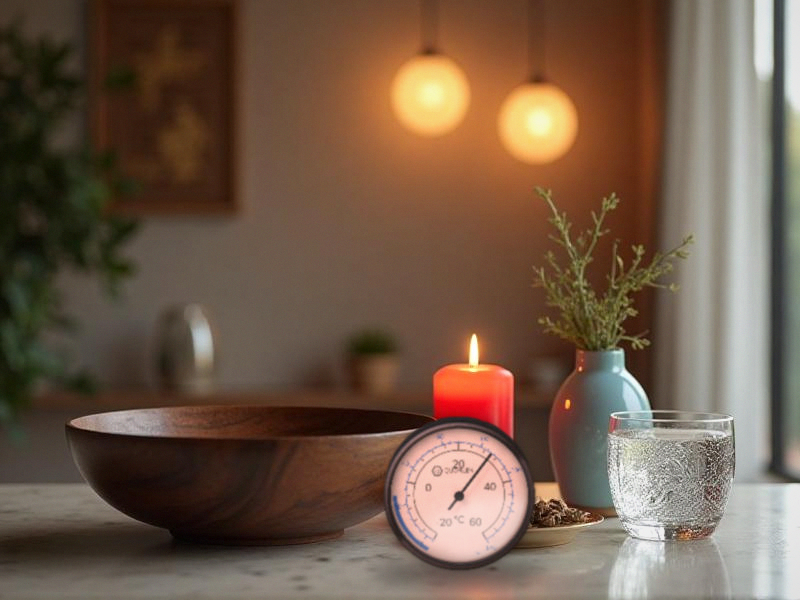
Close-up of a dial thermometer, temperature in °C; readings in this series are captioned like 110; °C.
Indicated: 30; °C
